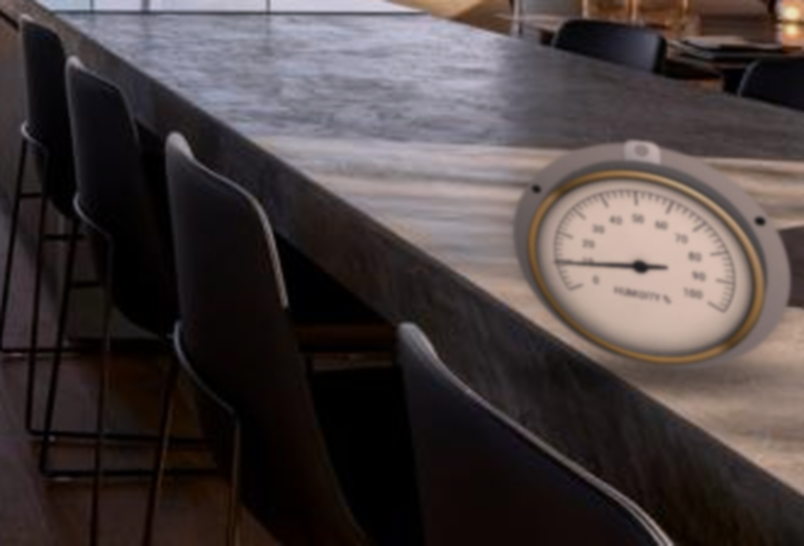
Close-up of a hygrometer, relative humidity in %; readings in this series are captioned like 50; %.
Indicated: 10; %
